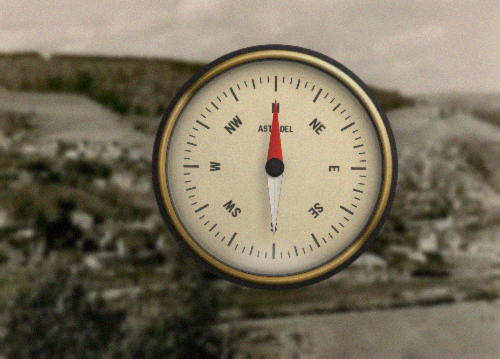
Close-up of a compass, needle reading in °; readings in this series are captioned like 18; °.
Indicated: 0; °
